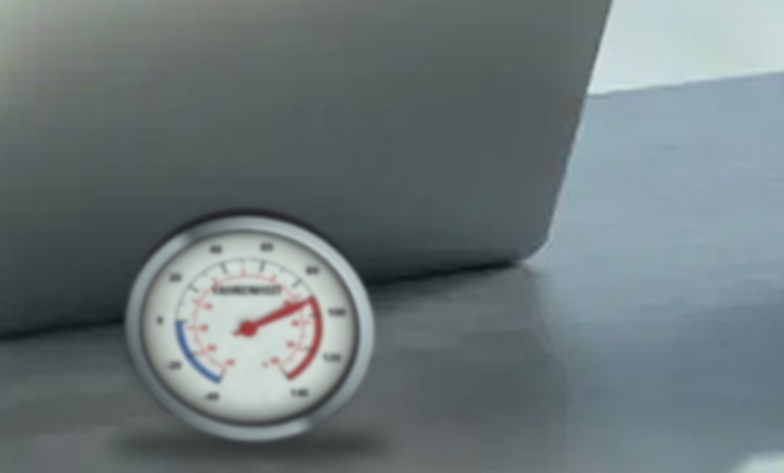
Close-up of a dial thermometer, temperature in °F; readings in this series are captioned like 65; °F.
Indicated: 90; °F
